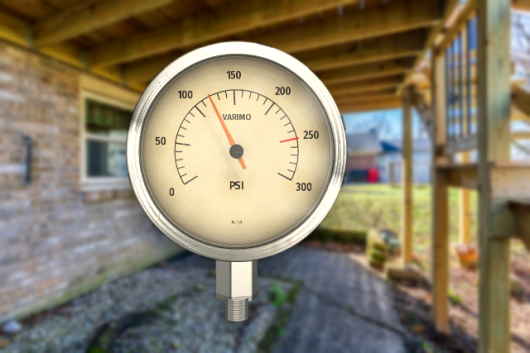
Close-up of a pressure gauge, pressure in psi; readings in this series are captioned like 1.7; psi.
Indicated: 120; psi
